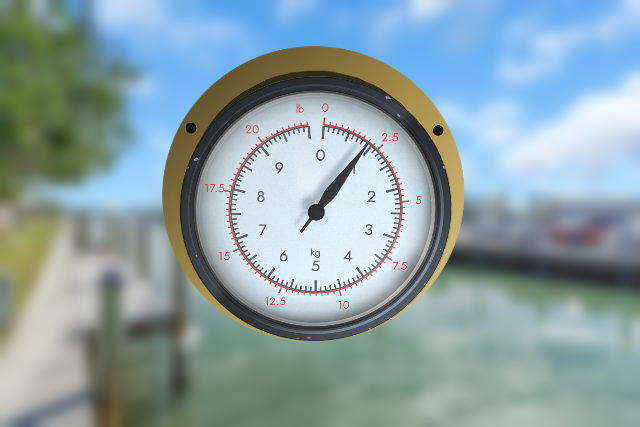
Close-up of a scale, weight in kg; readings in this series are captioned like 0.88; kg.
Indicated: 0.9; kg
